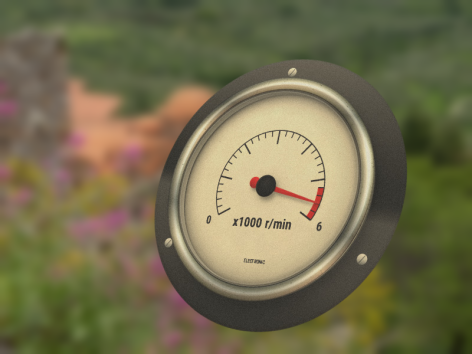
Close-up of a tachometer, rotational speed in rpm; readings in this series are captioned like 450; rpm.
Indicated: 5600; rpm
